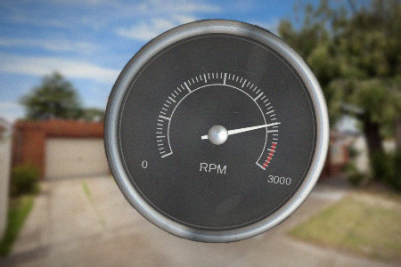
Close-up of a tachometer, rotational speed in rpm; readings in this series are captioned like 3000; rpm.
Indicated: 2400; rpm
